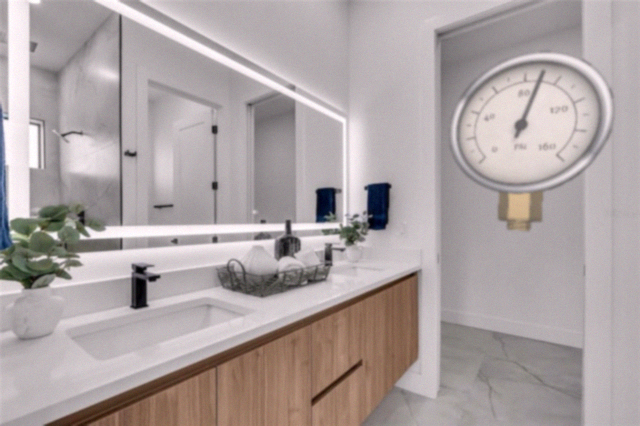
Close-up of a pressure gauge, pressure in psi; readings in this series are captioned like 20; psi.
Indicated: 90; psi
